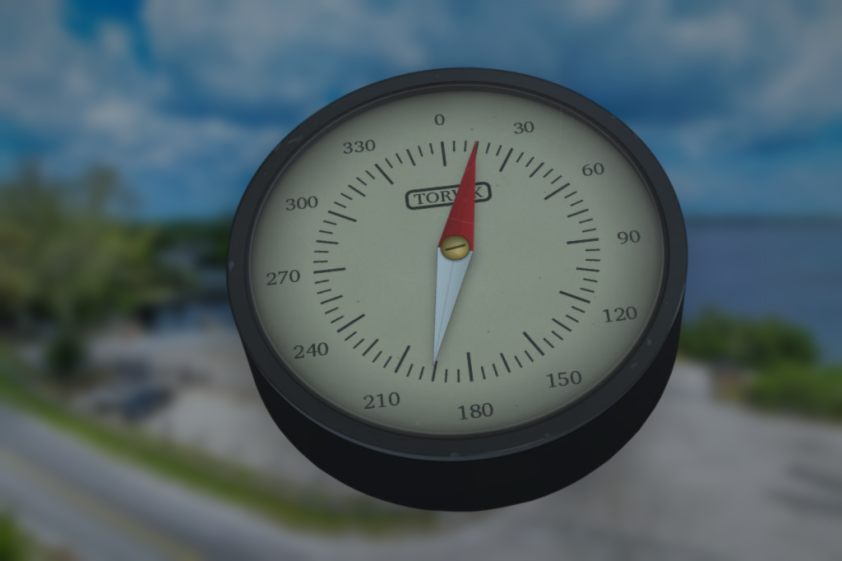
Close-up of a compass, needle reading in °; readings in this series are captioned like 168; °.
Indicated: 15; °
